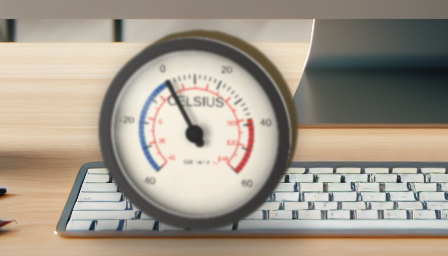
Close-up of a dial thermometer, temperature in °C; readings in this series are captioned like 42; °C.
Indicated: 0; °C
